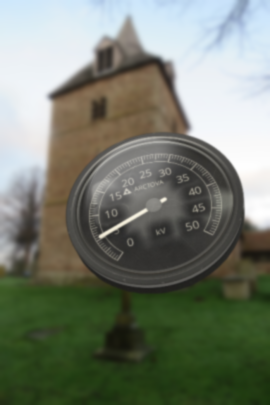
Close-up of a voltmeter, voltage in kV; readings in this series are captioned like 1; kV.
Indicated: 5; kV
